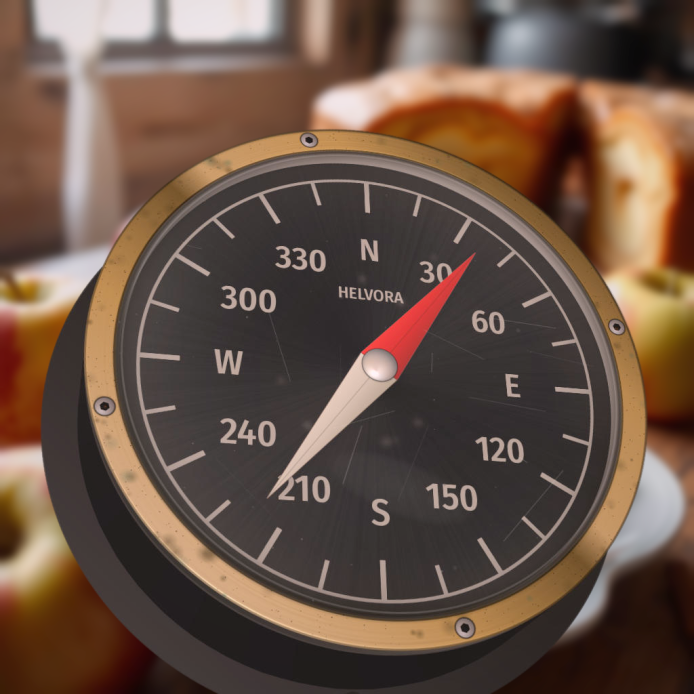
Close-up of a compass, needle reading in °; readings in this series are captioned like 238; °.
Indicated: 37.5; °
